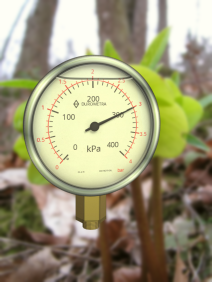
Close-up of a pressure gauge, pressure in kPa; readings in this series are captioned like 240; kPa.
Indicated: 300; kPa
